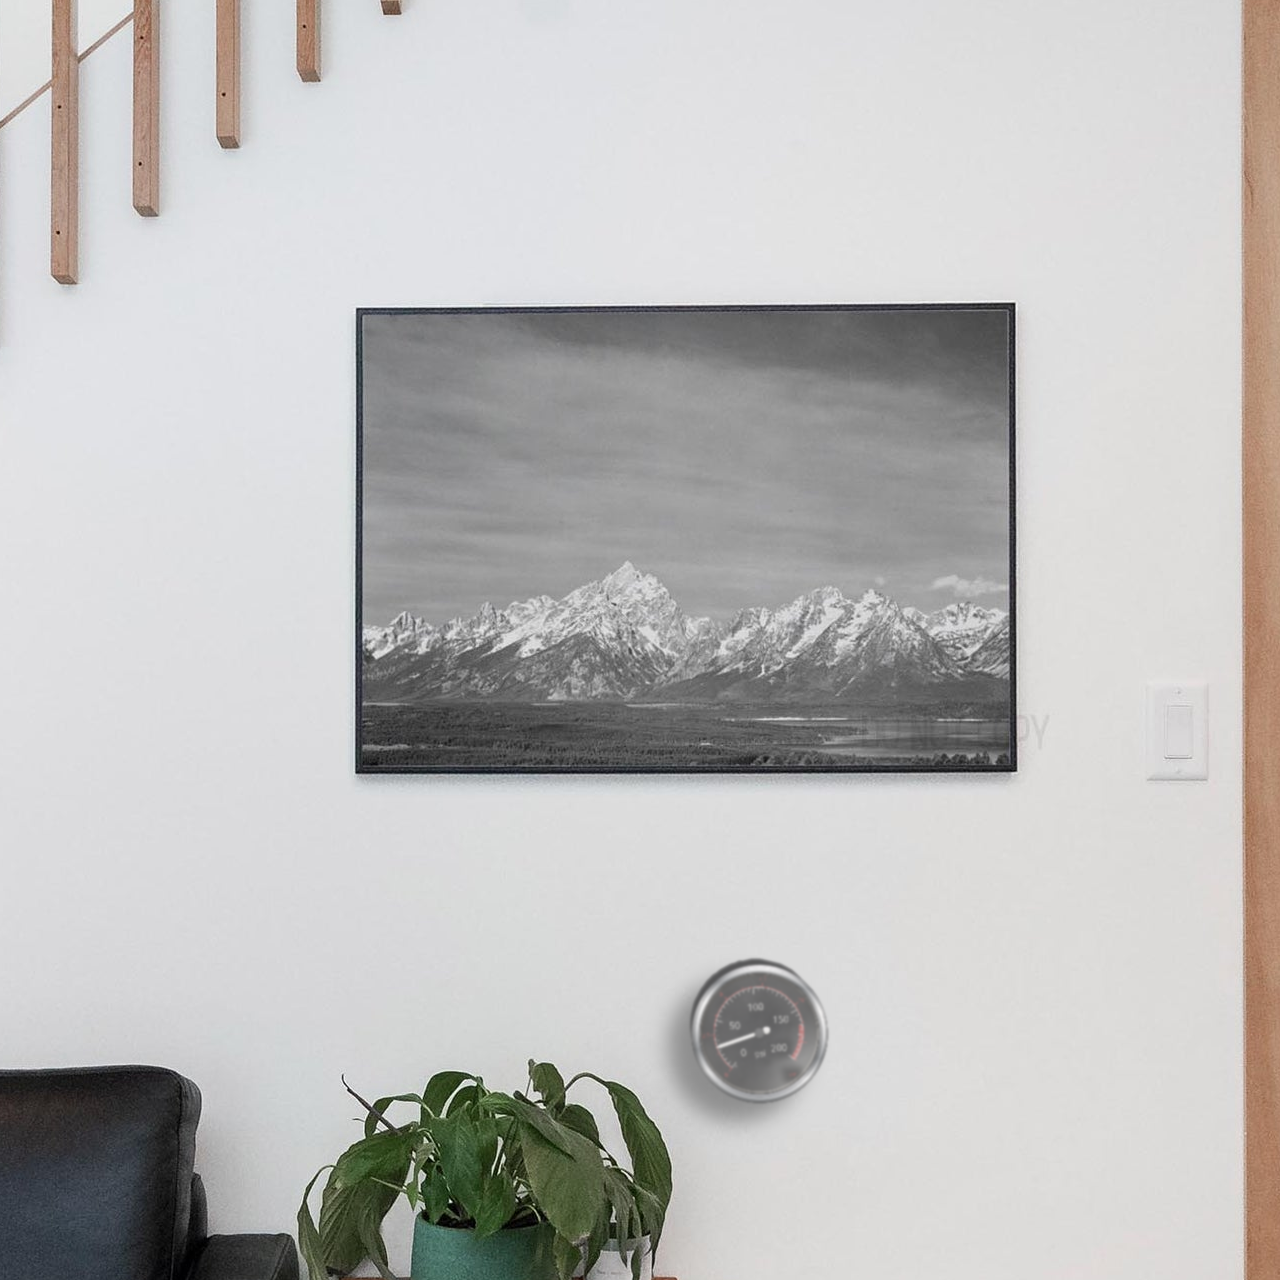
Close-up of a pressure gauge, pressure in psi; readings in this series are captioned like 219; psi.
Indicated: 25; psi
